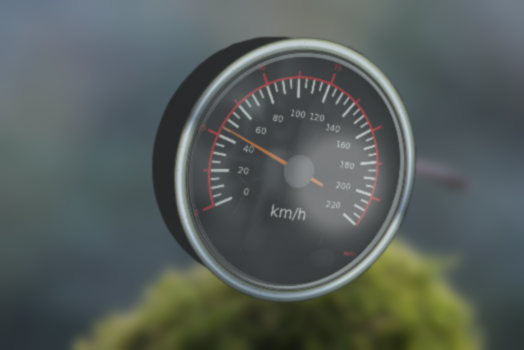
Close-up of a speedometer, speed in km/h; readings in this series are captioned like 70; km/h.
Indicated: 45; km/h
